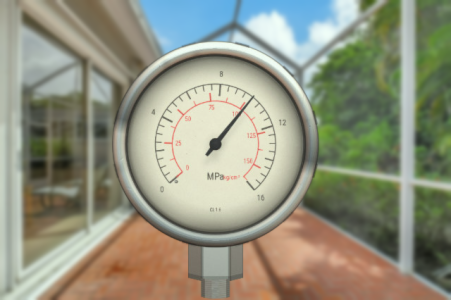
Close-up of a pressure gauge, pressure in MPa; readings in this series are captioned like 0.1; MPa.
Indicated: 10; MPa
